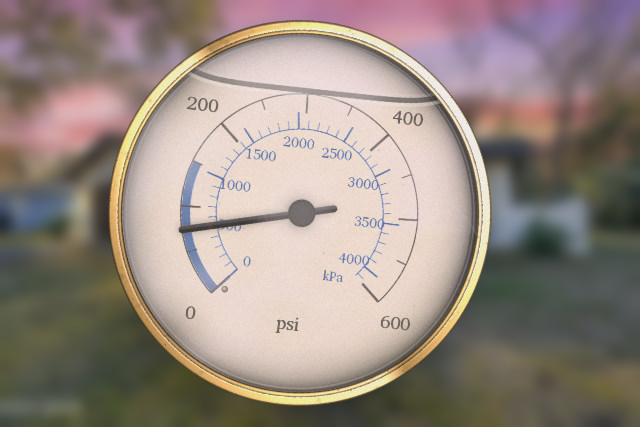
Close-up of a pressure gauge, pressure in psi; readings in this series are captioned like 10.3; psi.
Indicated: 75; psi
